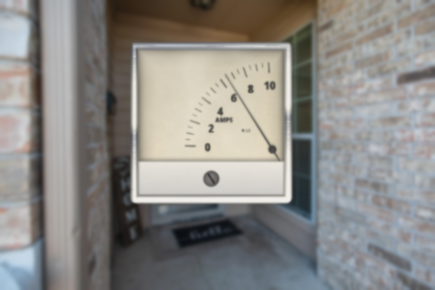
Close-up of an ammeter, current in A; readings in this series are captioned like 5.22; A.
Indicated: 6.5; A
